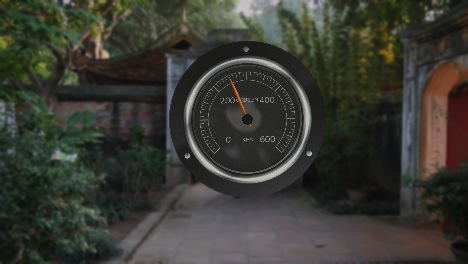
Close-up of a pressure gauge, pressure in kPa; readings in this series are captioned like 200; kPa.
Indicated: 250; kPa
